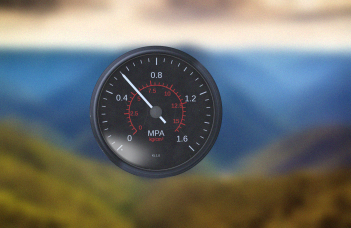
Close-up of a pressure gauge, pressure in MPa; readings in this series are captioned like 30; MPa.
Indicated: 0.55; MPa
